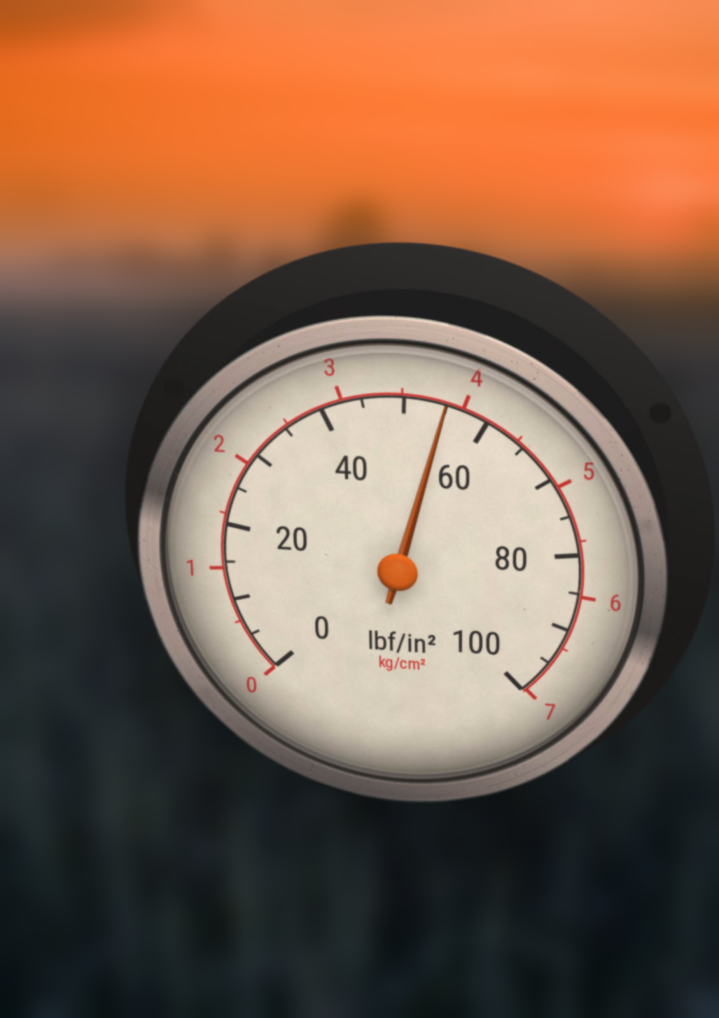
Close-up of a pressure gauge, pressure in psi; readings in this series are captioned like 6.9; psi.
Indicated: 55; psi
